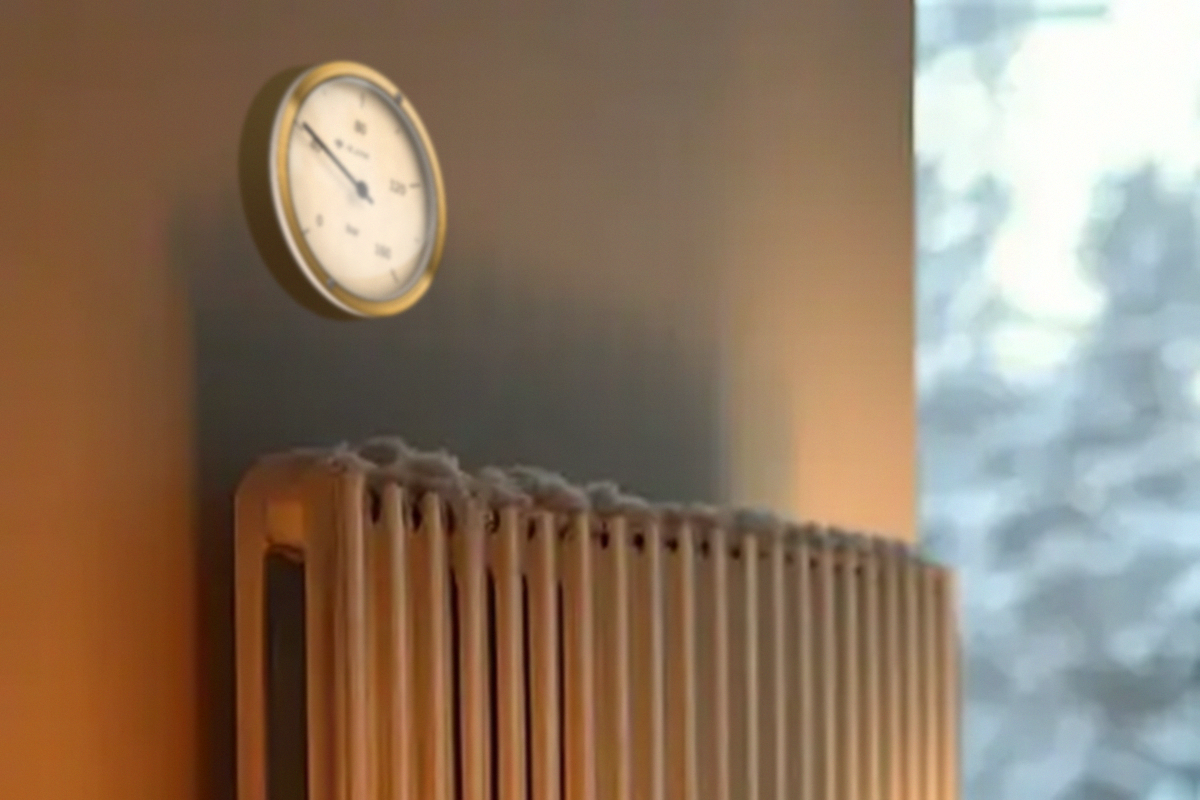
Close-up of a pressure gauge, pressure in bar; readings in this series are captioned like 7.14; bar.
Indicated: 40; bar
